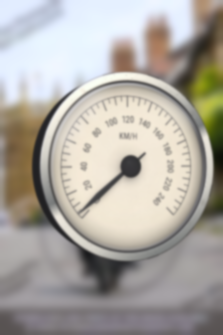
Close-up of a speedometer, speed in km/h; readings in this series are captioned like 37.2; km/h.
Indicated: 5; km/h
